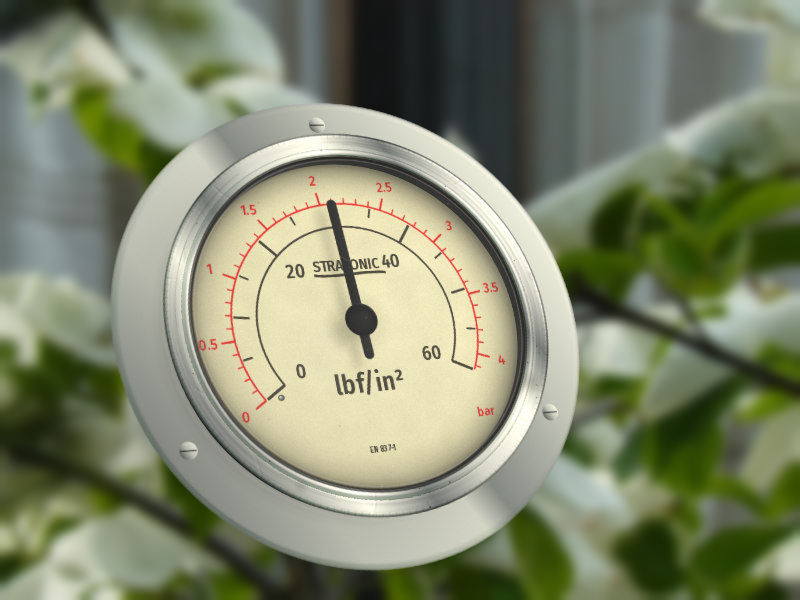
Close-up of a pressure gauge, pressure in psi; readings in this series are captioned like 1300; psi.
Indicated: 30; psi
